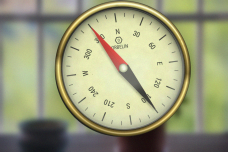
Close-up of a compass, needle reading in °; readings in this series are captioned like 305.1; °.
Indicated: 330; °
